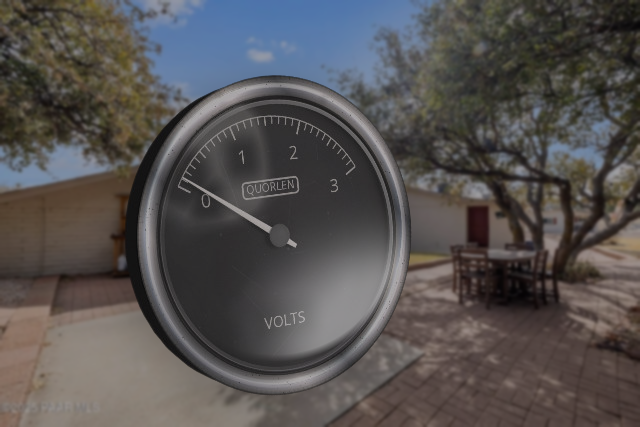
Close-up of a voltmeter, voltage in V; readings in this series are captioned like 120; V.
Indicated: 0.1; V
